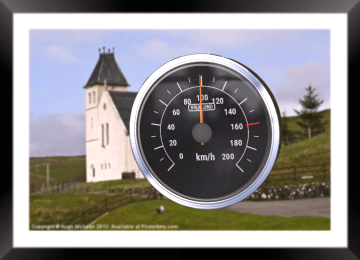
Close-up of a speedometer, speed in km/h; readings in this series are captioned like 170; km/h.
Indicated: 100; km/h
